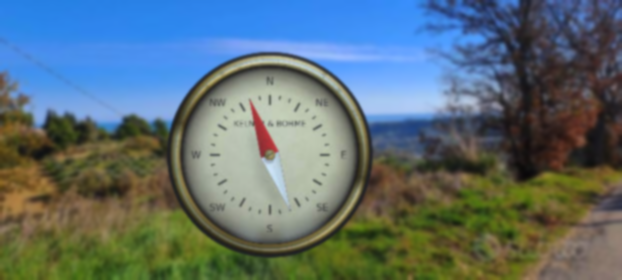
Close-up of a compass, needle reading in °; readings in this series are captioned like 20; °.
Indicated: 340; °
